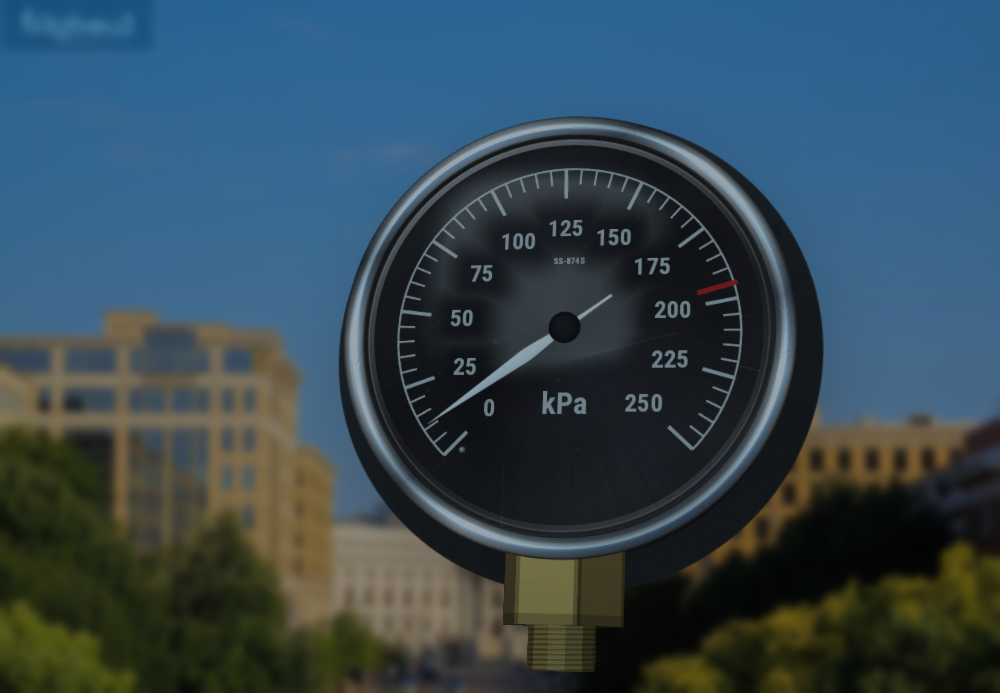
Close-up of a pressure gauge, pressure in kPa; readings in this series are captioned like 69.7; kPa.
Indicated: 10; kPa
